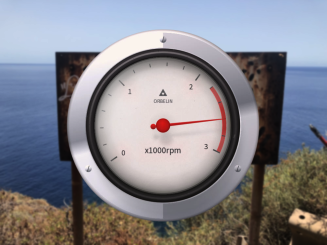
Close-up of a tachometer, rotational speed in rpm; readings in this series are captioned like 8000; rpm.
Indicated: 2600; rpm
